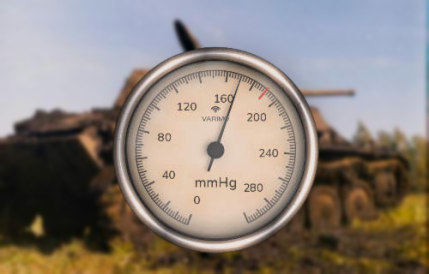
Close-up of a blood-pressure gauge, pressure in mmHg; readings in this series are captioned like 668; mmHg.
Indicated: 170; mmHg
